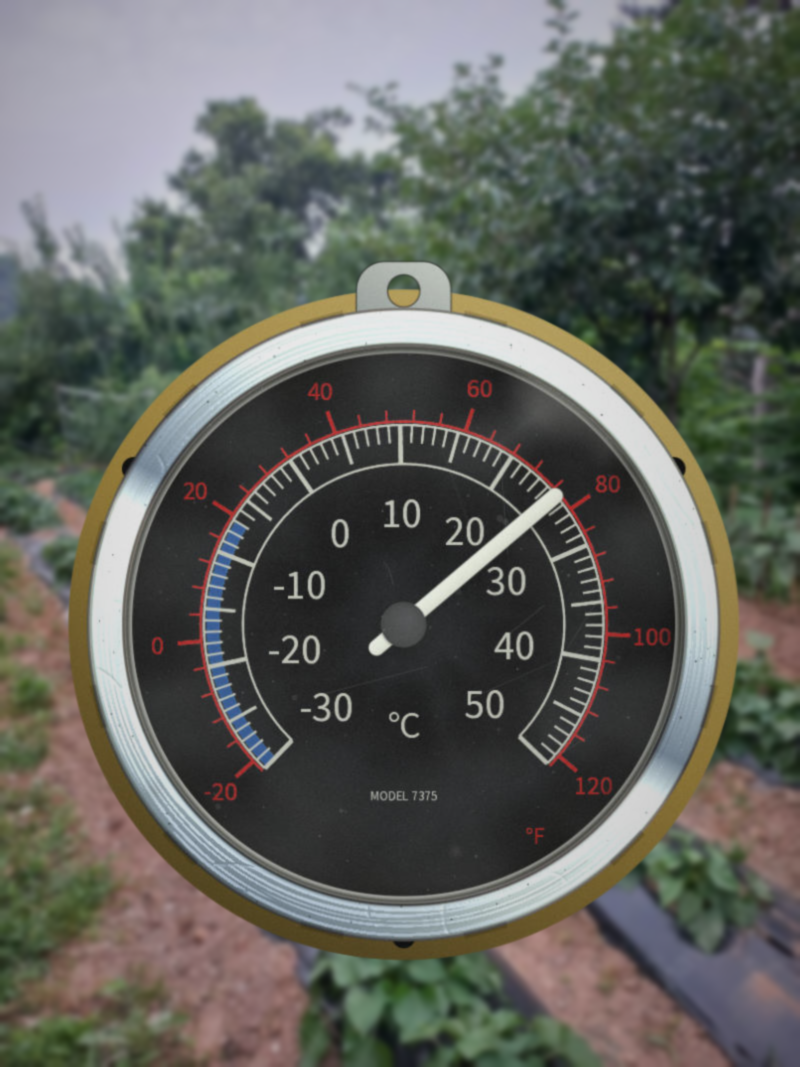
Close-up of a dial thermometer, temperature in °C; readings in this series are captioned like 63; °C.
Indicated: 25; °C
